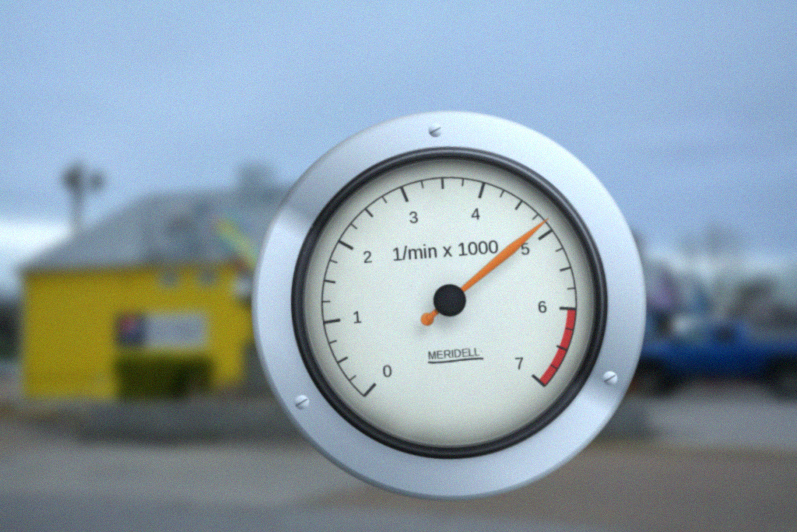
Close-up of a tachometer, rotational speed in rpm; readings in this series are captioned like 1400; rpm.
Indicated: 4875; rpm
